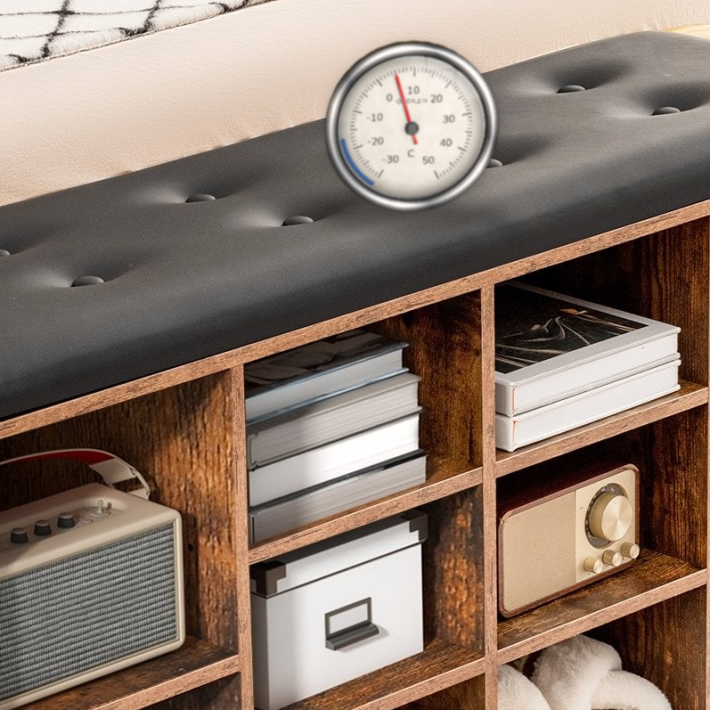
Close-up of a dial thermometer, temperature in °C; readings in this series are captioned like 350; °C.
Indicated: 5; °C
